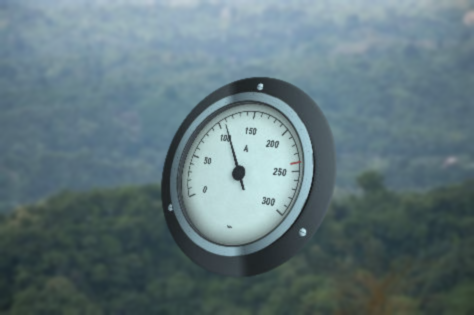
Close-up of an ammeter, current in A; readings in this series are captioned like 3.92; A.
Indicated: 110; A
